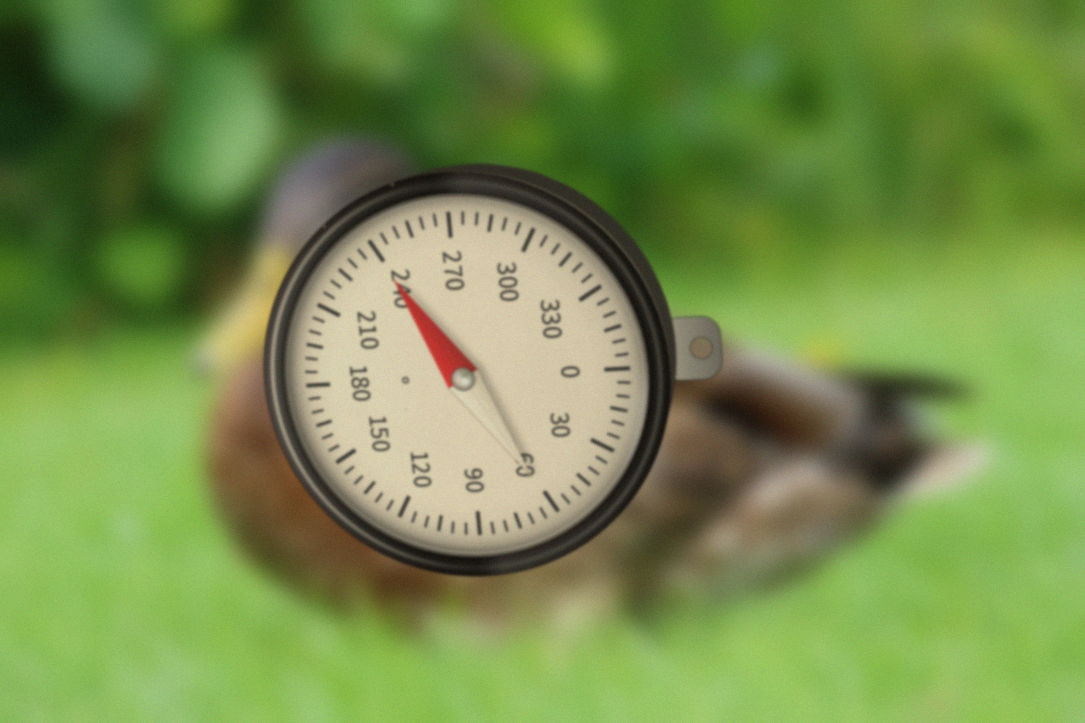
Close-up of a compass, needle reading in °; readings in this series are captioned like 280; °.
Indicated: 240; °
